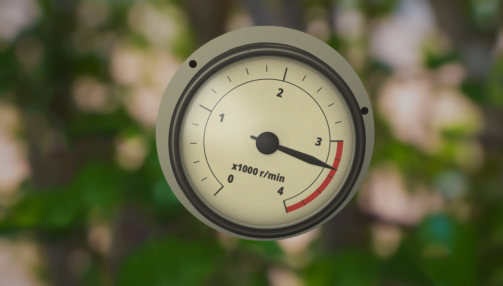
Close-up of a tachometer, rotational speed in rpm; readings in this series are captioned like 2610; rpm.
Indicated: 3300; rpm
